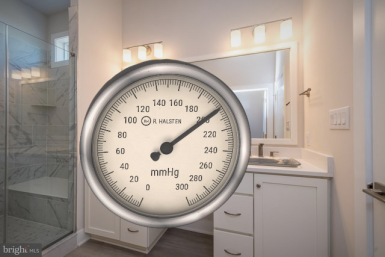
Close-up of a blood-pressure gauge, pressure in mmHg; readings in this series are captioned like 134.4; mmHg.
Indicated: 200; mmHg
